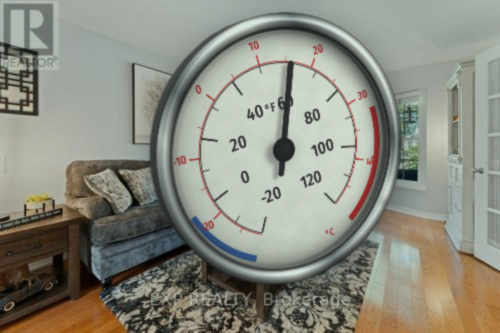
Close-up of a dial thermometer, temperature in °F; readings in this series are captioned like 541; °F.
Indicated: 60; °F
